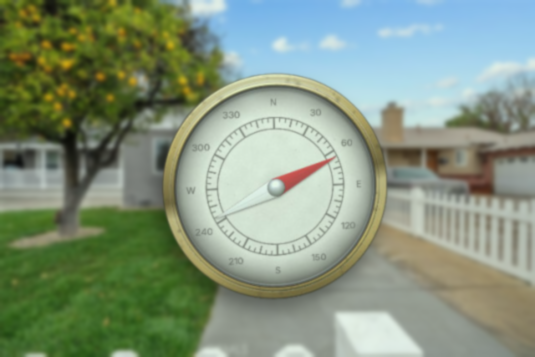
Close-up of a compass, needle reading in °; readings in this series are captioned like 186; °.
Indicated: 65; °
